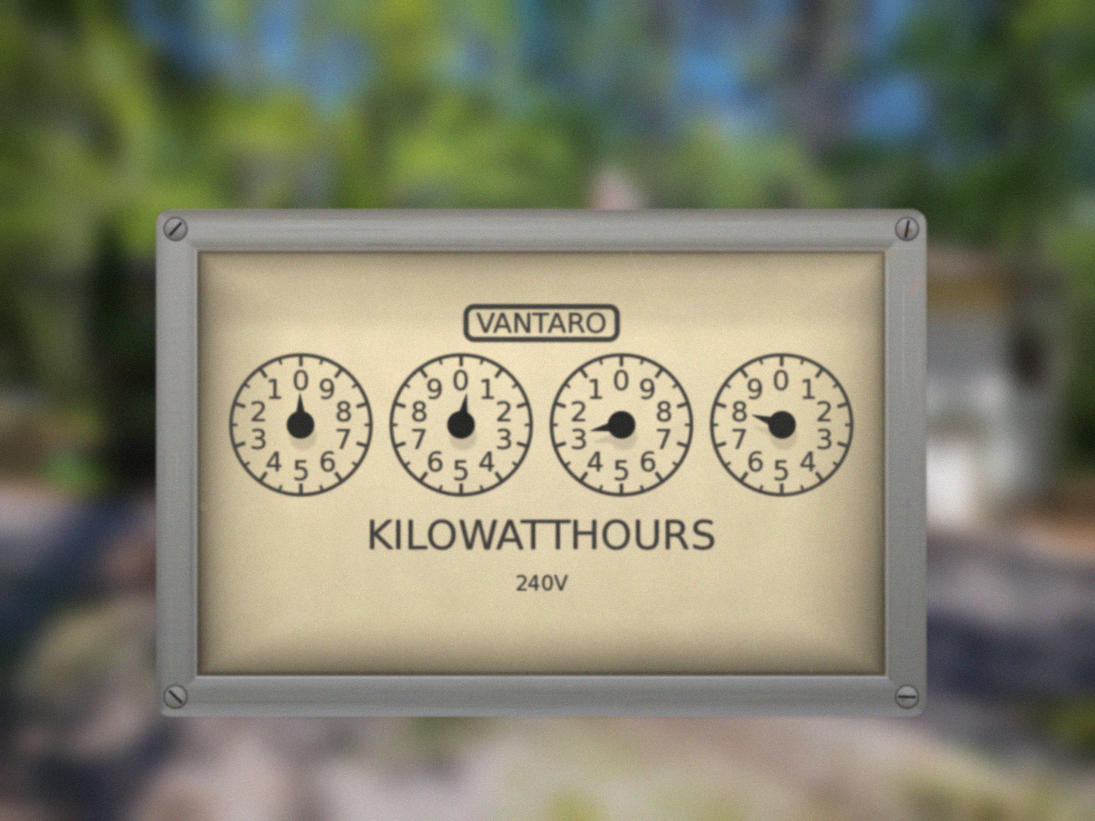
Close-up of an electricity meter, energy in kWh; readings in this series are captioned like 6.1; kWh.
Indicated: 28; kWh
